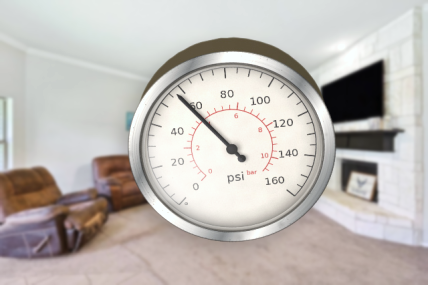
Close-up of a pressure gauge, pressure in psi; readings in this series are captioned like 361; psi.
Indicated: 57.5; psi
